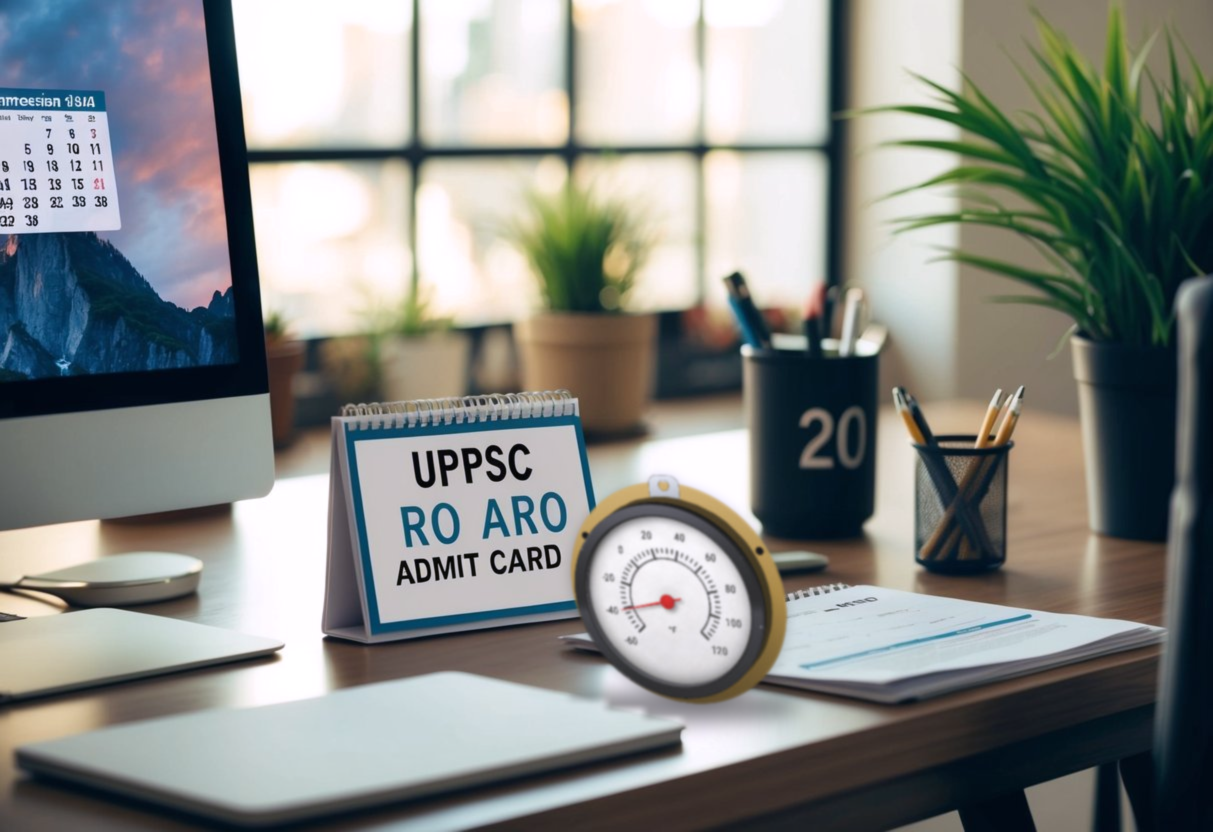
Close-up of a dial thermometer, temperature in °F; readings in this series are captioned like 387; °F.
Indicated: -40; °F
